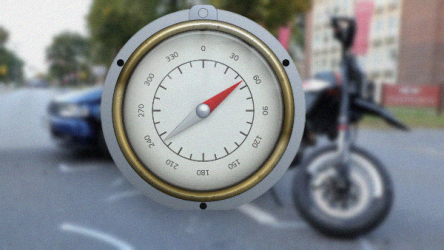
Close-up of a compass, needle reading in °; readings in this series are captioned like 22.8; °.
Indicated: 52.5; °
